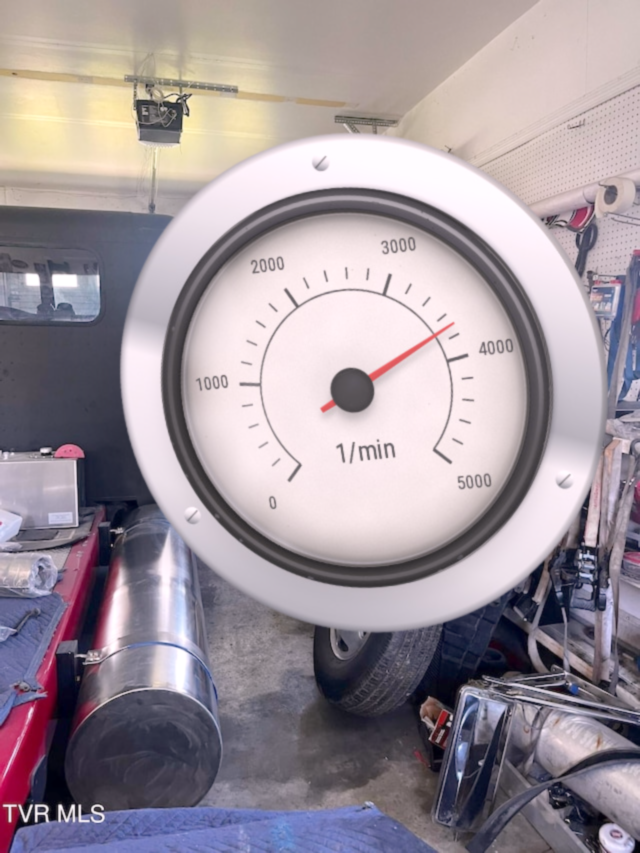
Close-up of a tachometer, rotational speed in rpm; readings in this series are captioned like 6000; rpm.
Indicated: 3700; rpm
